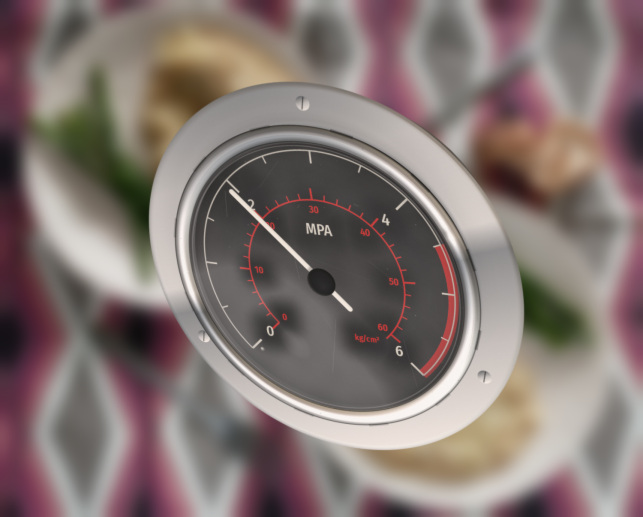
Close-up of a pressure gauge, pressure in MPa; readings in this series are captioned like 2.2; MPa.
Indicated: 2; MPa
